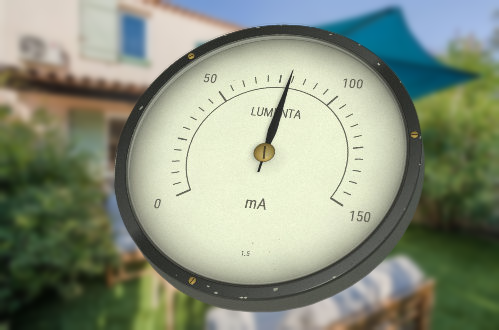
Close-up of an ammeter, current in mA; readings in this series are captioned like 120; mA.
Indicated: 80; mA
